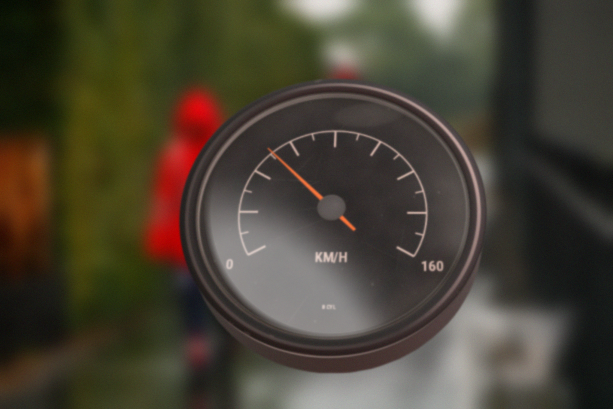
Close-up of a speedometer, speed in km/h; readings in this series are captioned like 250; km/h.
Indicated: 50; km/h
